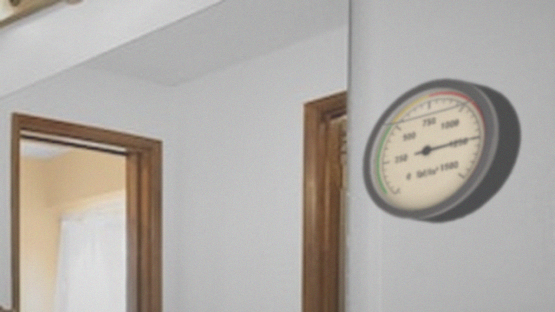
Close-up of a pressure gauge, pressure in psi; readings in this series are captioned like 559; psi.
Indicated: 1250; psi
